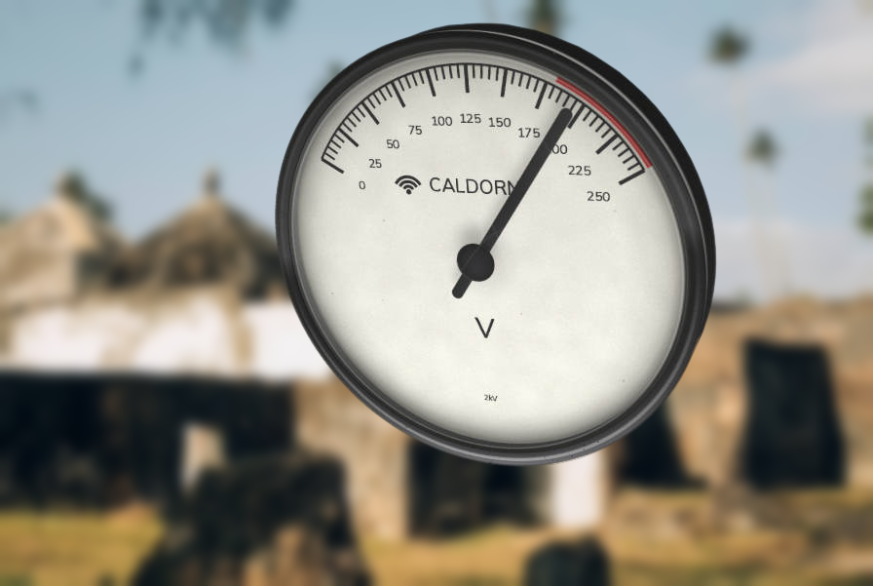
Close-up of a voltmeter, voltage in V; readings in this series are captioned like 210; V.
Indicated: 195; V
